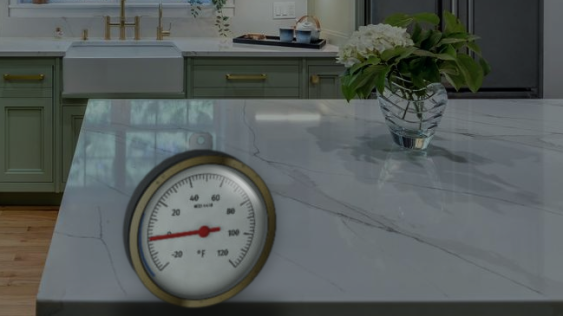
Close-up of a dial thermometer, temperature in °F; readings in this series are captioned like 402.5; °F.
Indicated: 0; °F
